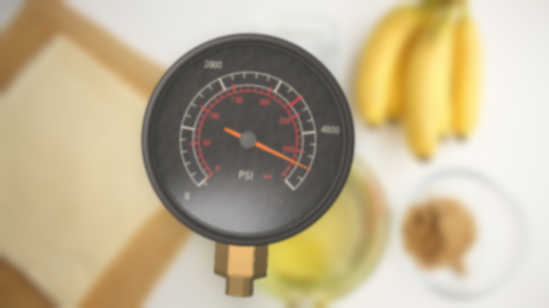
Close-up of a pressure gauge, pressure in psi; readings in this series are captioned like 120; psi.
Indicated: 4600; psi
